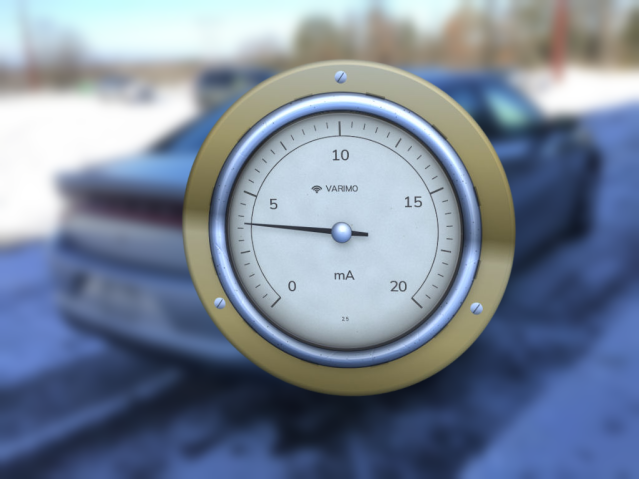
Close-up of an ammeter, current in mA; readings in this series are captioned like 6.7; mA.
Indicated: 3.75; mA
